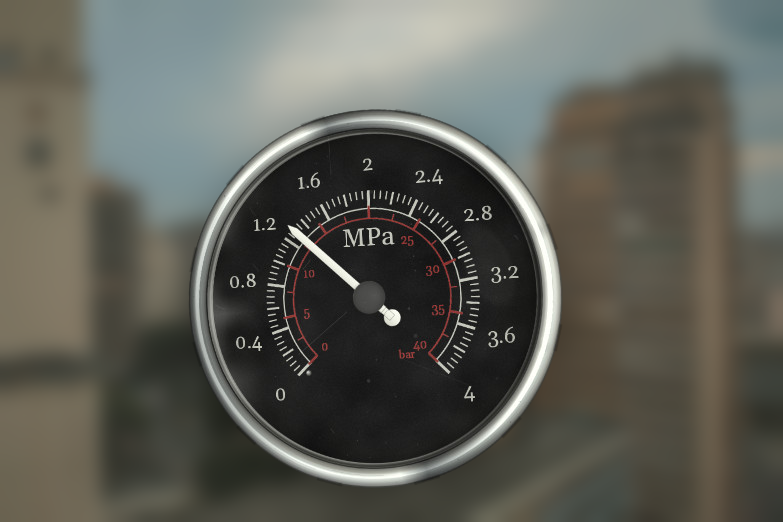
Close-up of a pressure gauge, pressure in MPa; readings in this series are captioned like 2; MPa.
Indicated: 1.3; MPa
